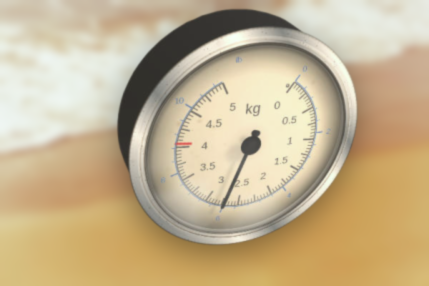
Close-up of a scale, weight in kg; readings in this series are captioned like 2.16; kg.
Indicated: 2.75; kg
